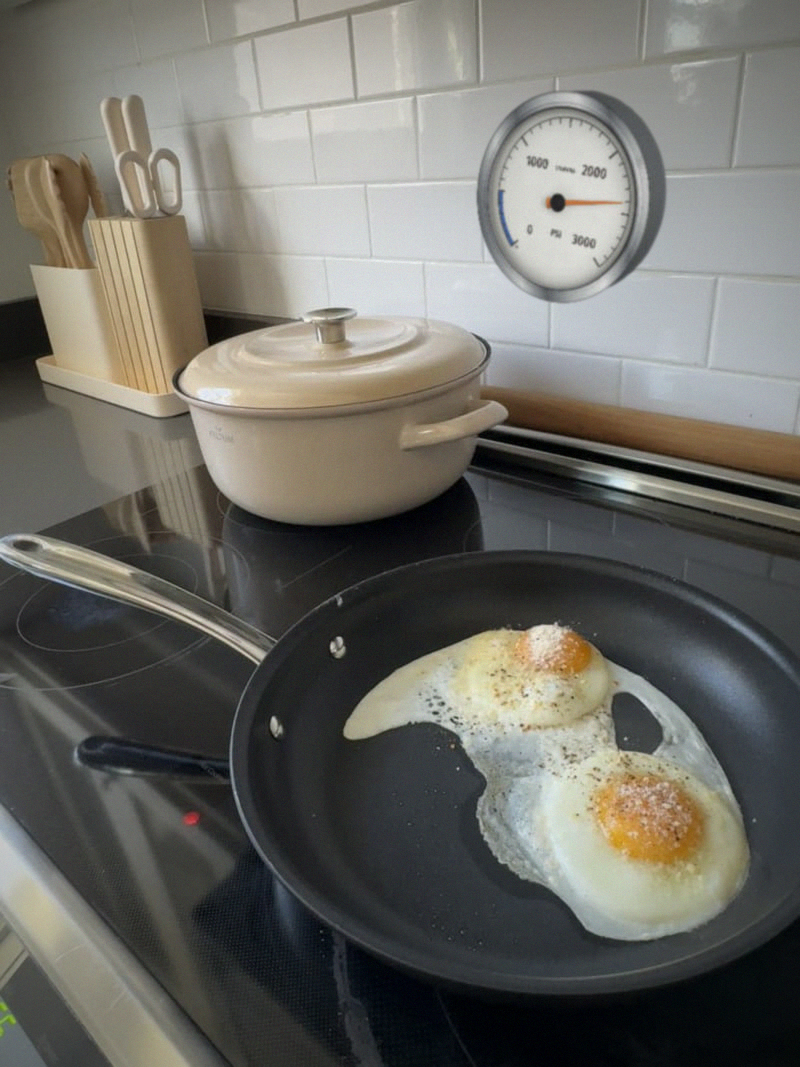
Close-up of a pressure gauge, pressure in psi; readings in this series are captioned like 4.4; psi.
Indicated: 2400; psi
